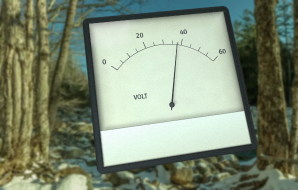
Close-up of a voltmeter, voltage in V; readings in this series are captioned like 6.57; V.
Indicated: 37.5; V
